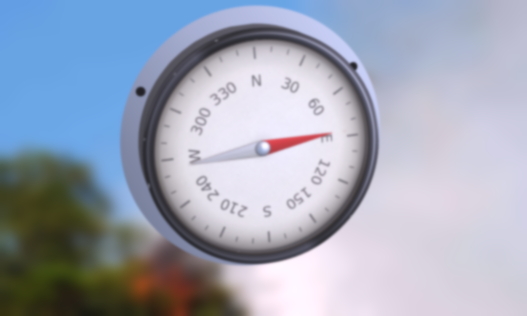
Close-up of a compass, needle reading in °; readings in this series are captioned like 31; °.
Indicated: 85; °
